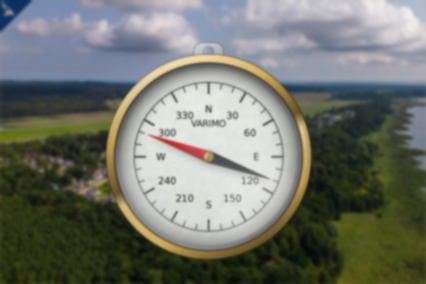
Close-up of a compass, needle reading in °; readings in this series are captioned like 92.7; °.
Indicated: 290; °
